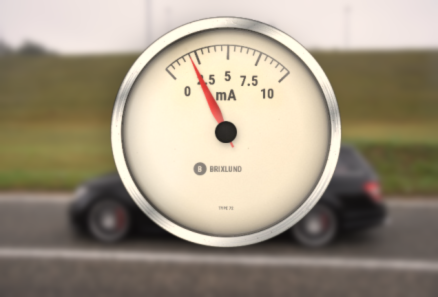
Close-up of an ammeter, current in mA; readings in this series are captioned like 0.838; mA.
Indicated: 2; mA
